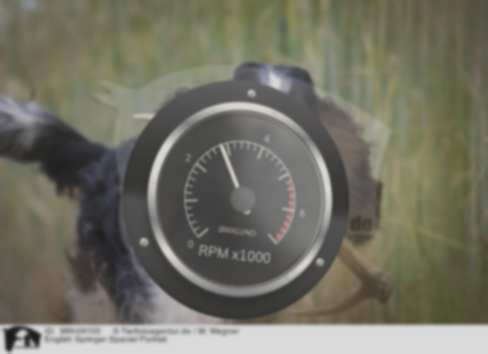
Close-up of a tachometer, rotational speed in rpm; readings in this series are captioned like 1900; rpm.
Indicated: 2800; rpm
